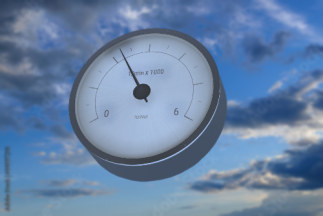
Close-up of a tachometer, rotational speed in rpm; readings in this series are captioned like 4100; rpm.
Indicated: 2250; rpm
